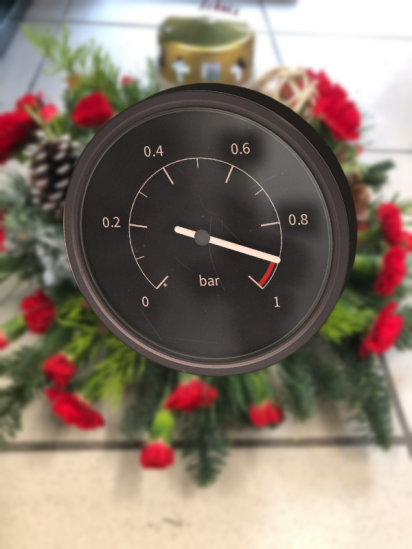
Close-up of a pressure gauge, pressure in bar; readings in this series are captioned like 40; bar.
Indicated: 0.9; bar
